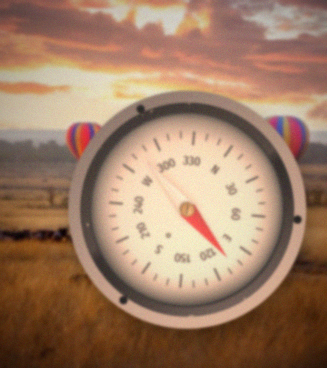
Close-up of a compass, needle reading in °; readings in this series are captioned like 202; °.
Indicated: 105; °
